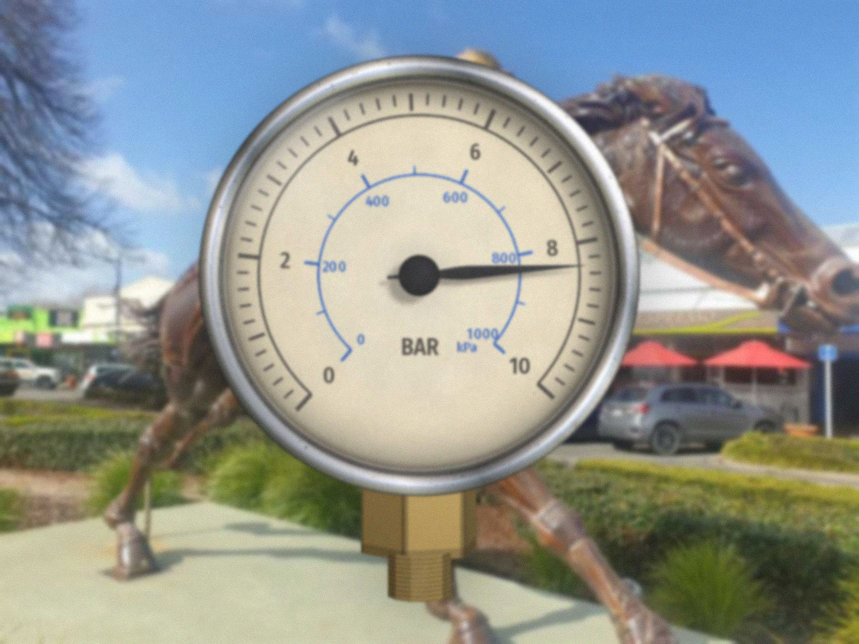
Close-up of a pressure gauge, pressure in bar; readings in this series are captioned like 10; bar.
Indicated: 8.3; bar
